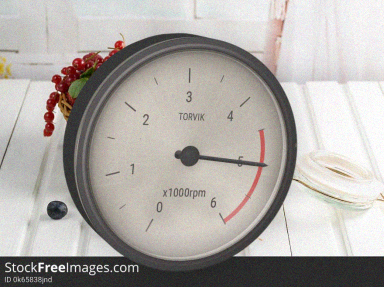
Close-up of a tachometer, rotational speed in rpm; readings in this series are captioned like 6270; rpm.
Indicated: 5000; rpm
